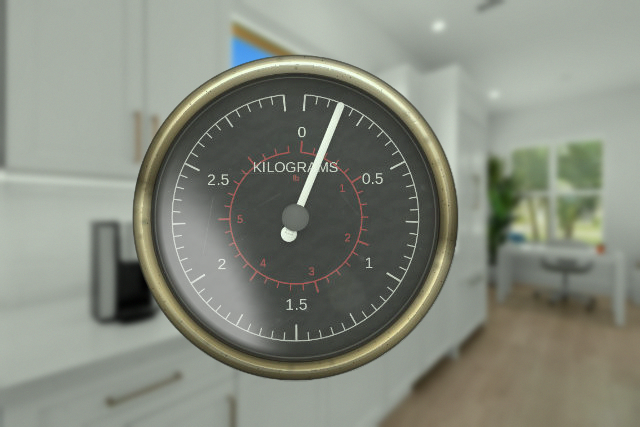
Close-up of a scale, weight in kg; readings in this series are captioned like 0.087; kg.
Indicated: 0.15; kg
